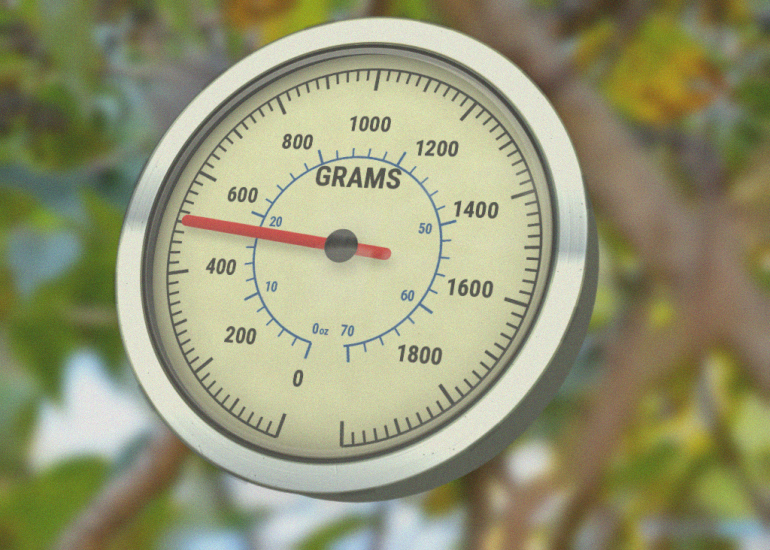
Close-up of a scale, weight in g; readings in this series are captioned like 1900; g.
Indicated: 500; g
